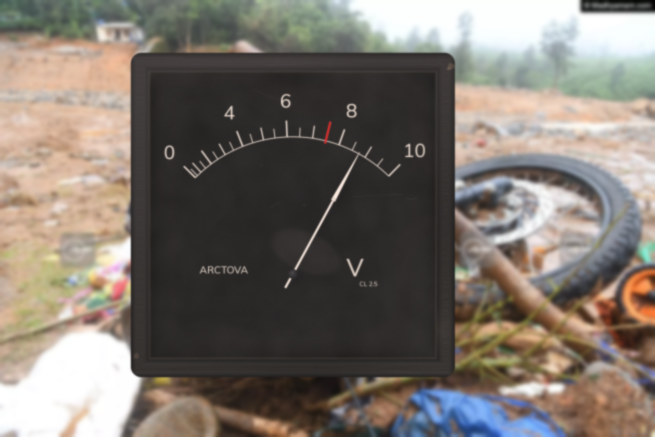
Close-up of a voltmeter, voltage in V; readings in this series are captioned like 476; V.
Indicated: 8.75; V
